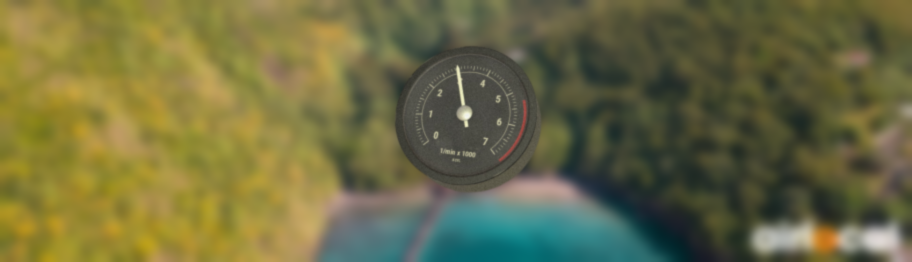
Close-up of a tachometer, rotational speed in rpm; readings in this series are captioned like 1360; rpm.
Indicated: 3000; rpm
